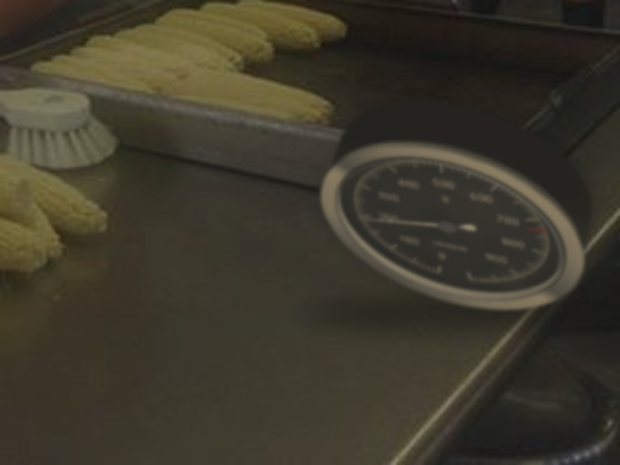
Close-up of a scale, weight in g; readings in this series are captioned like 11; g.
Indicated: 200; g
